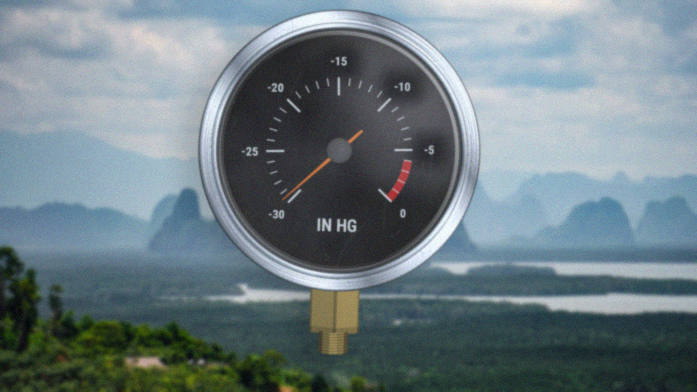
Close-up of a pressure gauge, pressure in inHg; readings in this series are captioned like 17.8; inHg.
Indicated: -29.5; inHg
